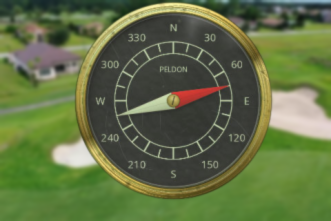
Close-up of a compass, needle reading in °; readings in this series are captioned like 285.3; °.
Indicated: 75; °
